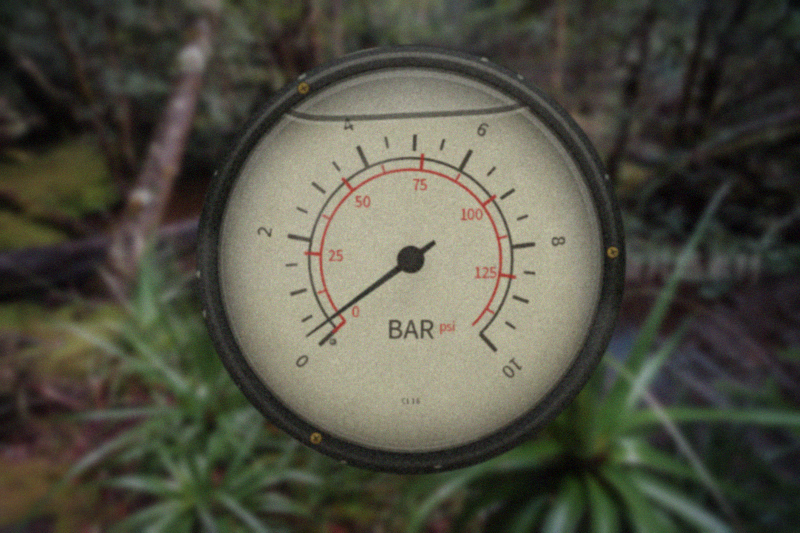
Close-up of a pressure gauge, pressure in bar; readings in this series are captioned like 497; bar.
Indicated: 0.25; bar
